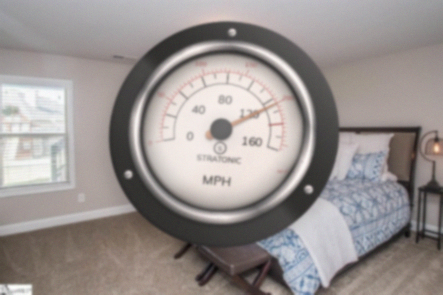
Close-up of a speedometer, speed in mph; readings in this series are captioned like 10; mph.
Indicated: 125; mph
